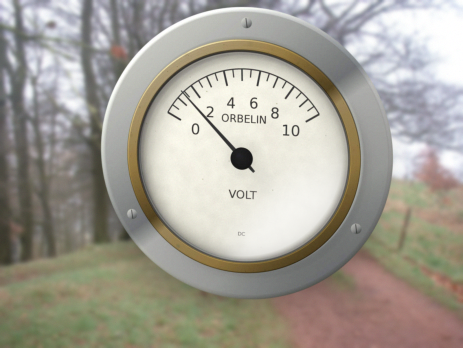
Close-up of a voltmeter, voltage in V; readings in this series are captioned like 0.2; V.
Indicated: 1.5; V
